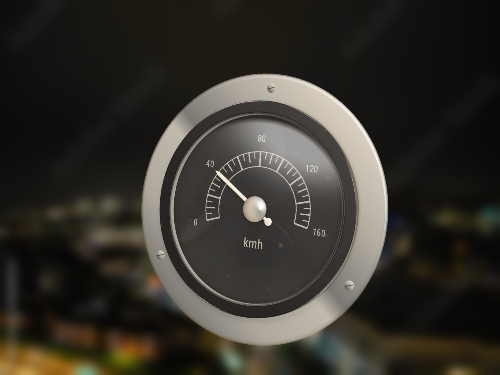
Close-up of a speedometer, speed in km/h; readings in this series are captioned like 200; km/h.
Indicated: 40; km/h
